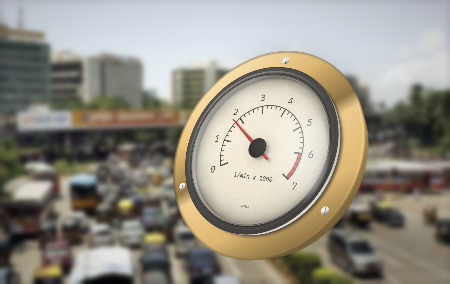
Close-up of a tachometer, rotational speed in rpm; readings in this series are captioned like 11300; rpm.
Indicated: 1800; rpm
